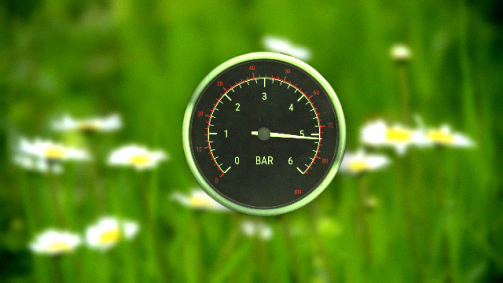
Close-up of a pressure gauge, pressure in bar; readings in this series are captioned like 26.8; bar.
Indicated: 5.1; bar
